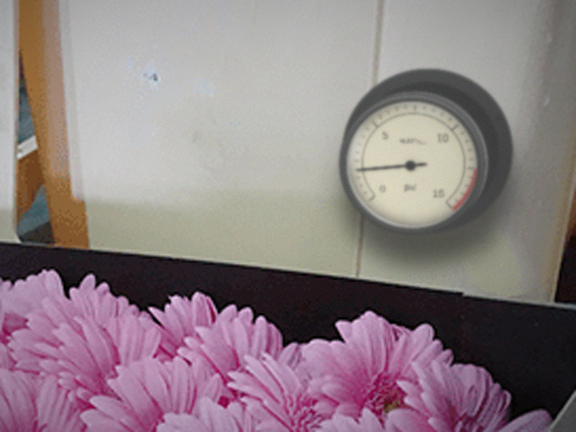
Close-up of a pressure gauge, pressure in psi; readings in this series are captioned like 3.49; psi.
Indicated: 2; psi
